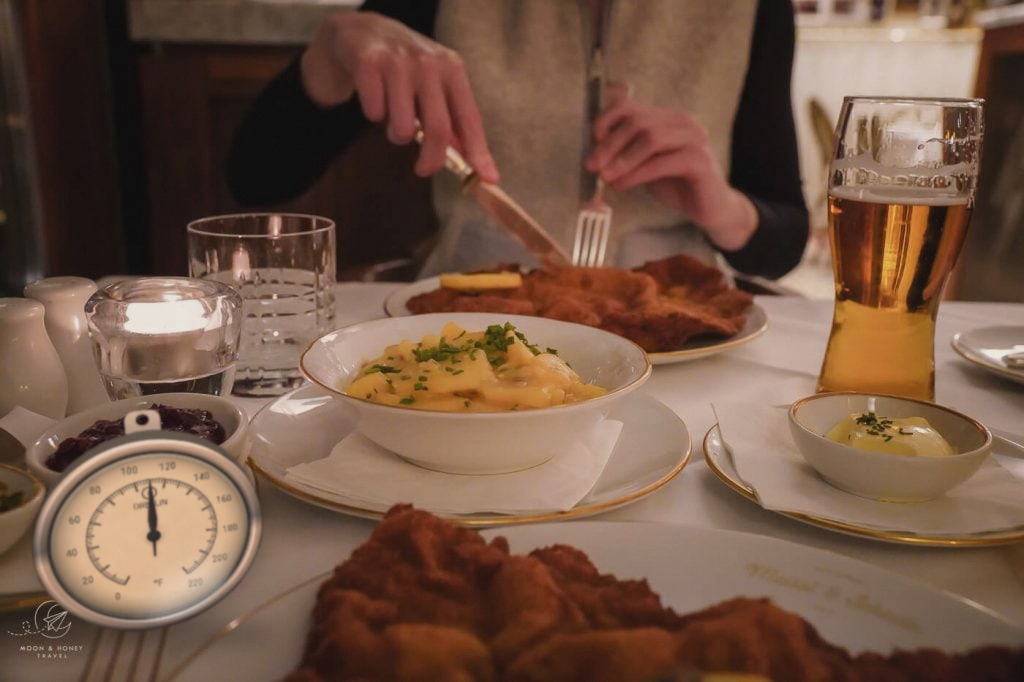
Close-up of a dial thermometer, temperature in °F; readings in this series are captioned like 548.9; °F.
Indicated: 110; °F
